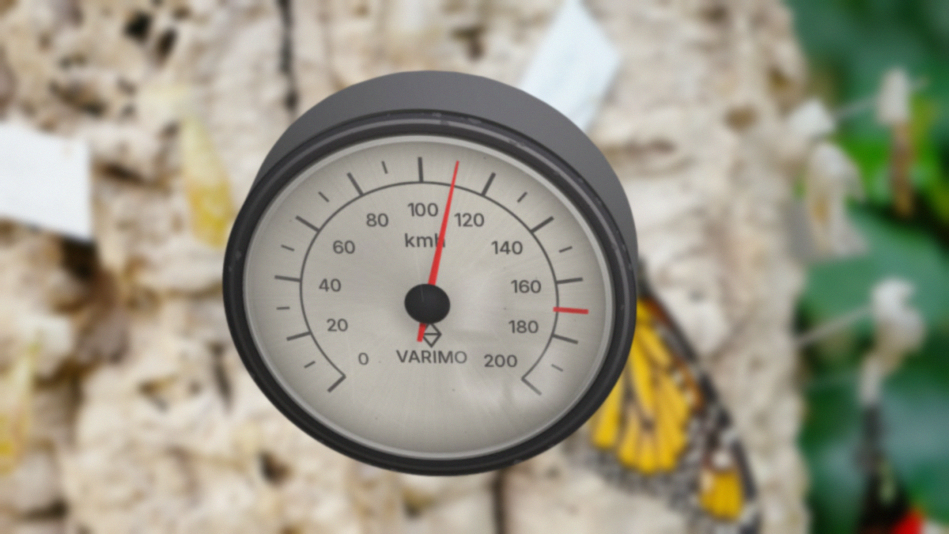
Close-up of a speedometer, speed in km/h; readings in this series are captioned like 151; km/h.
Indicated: 110; km/h
